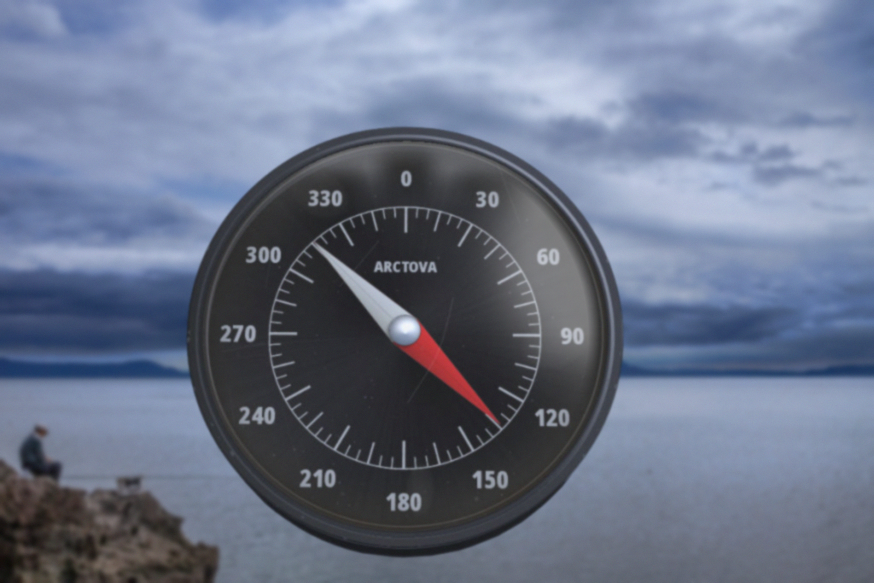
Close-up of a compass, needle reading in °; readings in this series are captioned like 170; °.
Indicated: 135; °
